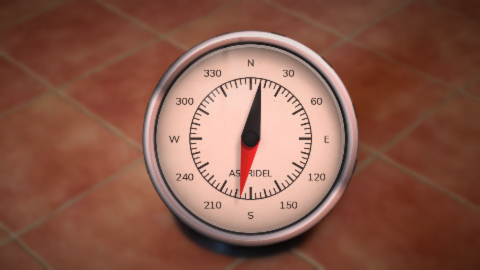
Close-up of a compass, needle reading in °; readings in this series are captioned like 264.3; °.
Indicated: 190; °
